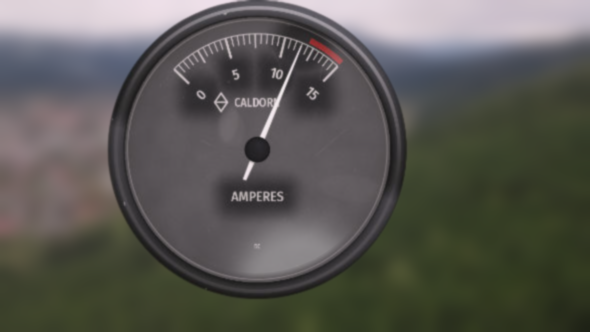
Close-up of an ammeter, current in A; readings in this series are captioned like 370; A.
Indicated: 11.5; A
